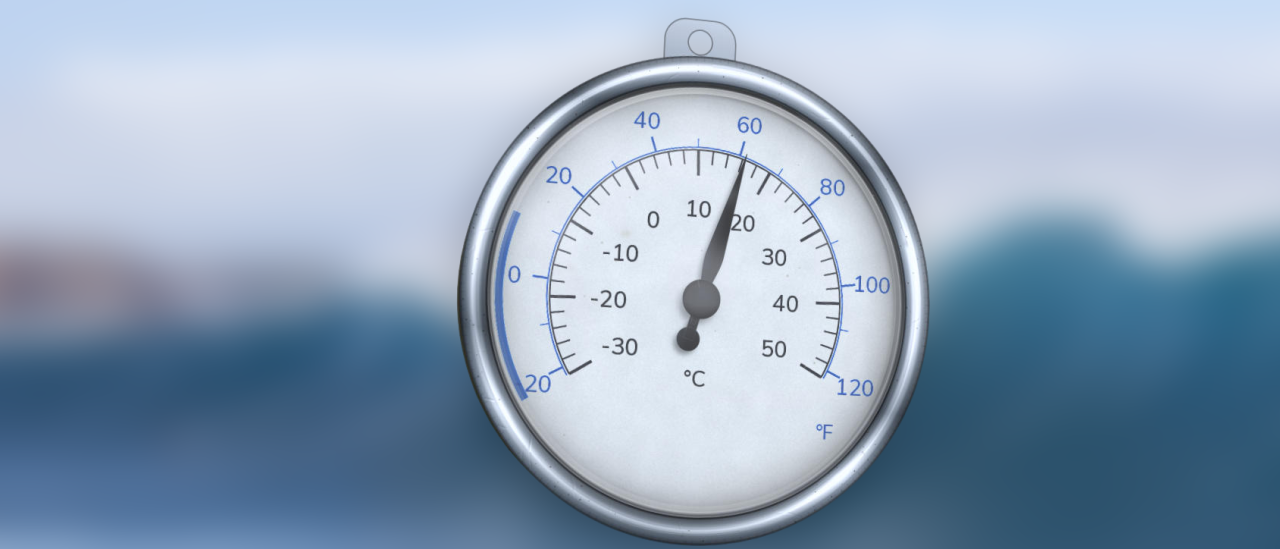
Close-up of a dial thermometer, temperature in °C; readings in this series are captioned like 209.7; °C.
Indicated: 16; °C
